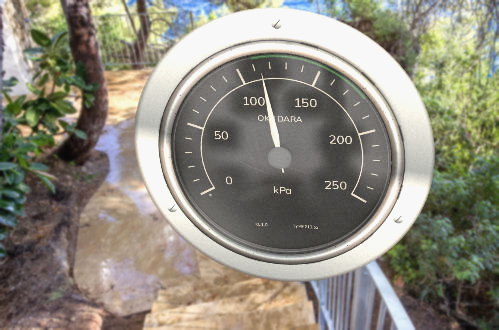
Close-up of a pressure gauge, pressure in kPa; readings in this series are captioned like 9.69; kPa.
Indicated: 115; kPa
